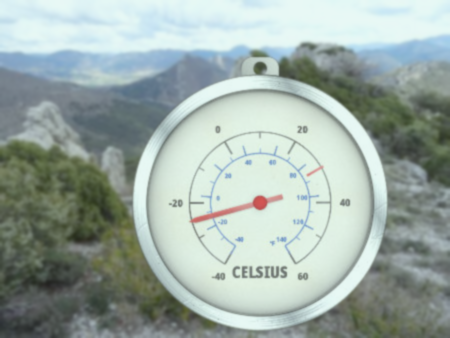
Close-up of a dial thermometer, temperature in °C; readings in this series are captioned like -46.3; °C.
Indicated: -25; °C
